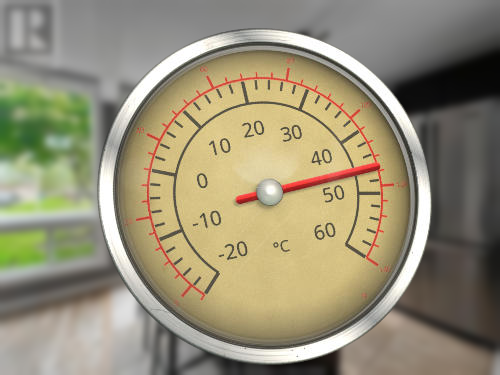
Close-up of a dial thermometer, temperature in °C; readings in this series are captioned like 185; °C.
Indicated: 46; °C
